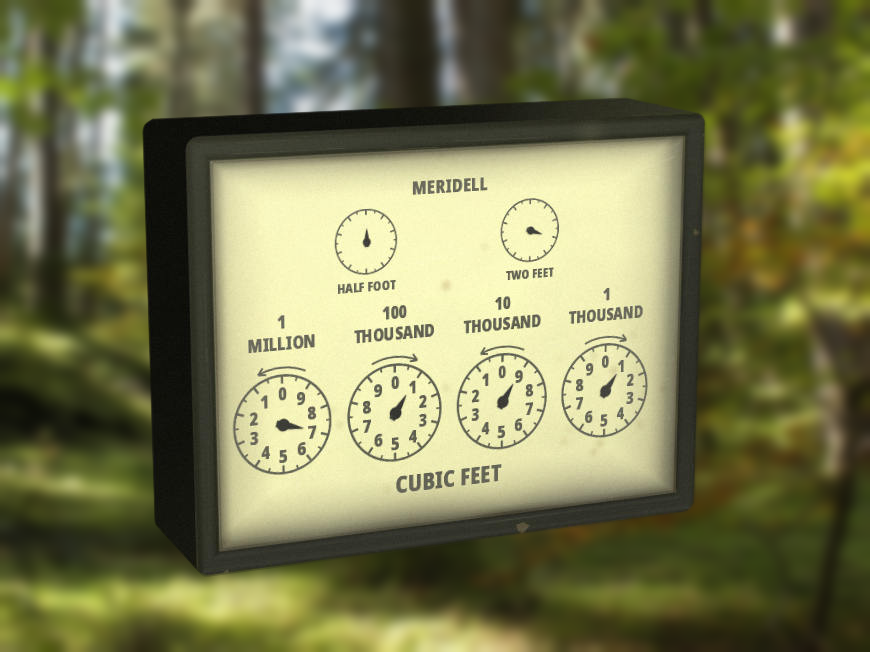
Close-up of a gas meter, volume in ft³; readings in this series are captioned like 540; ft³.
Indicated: 709100; ft³
